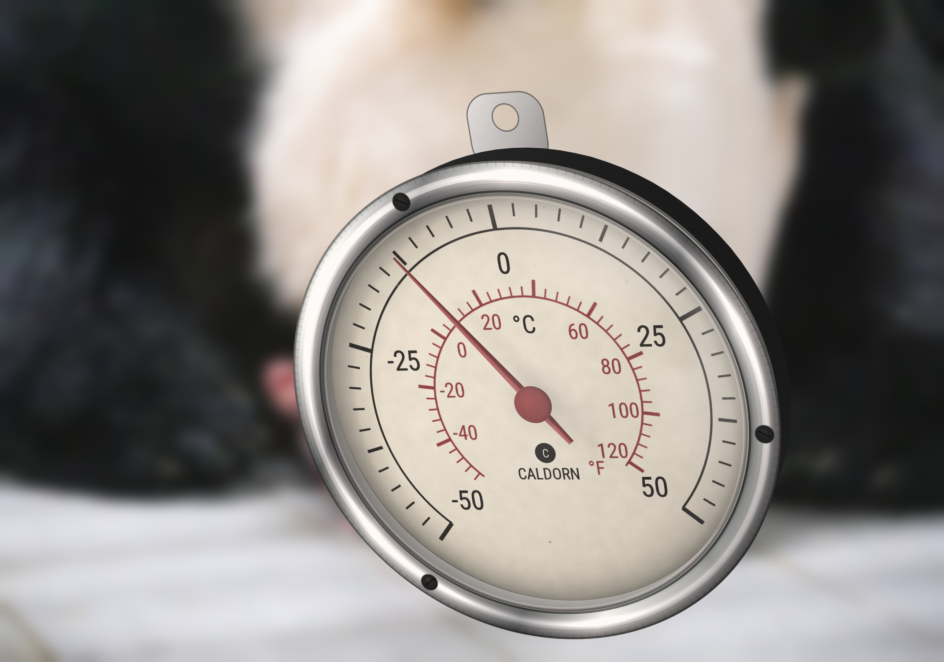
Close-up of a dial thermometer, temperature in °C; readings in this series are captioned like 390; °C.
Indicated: -12.5; °C
